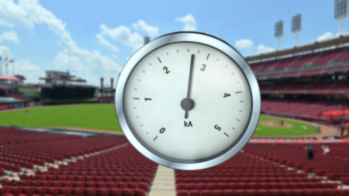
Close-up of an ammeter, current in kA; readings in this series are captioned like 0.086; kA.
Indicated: 2.7; kA
